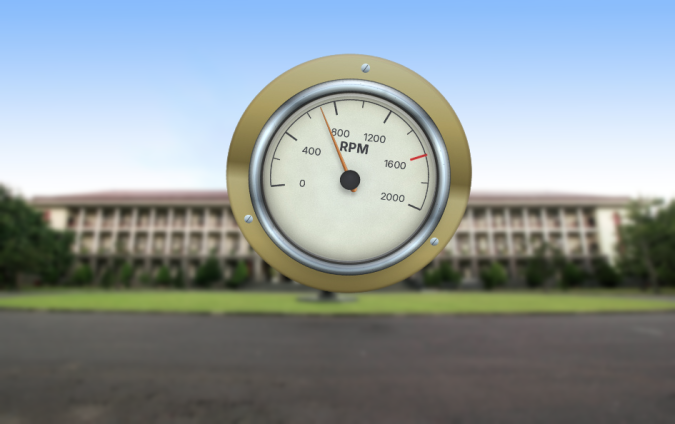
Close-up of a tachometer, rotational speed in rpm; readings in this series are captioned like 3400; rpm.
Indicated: 700; rpm
